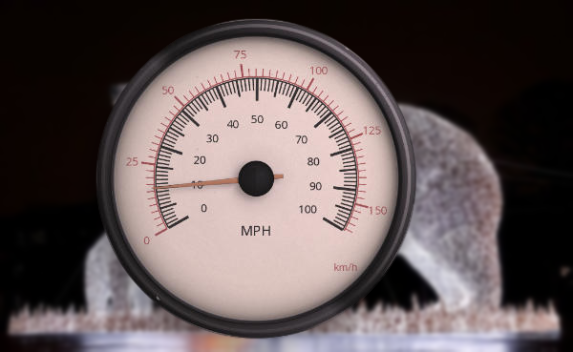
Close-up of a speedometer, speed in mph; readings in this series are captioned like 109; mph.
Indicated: 10; mph
